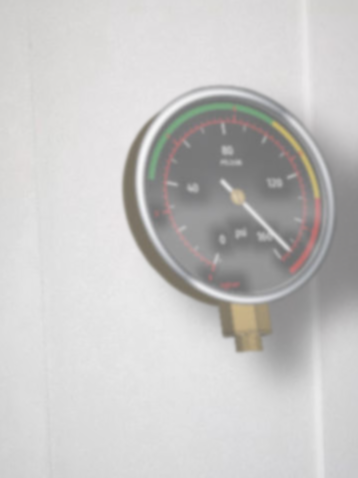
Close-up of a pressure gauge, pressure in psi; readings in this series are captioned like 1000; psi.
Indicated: 155; psi
